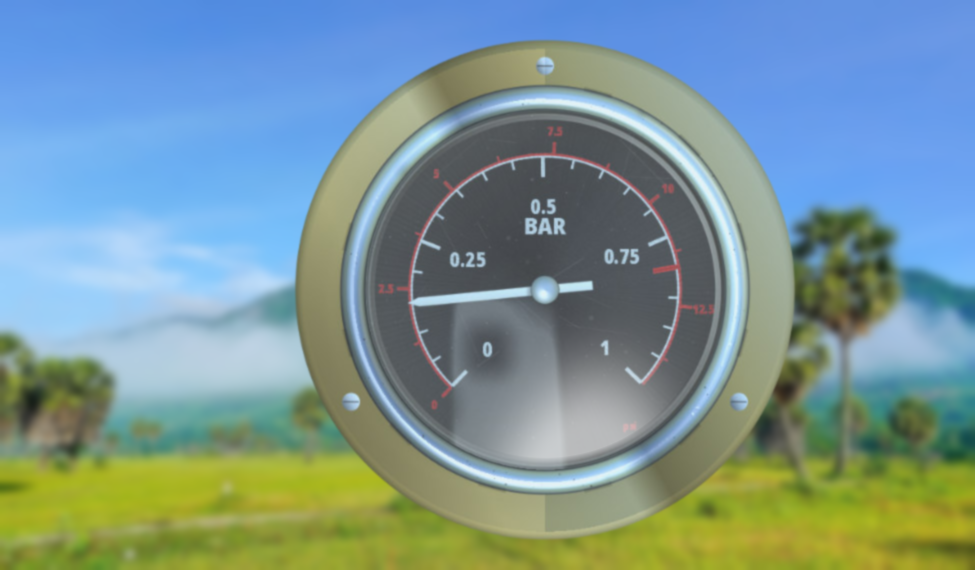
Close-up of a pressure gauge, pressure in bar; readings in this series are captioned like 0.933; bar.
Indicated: 0.15; bar
